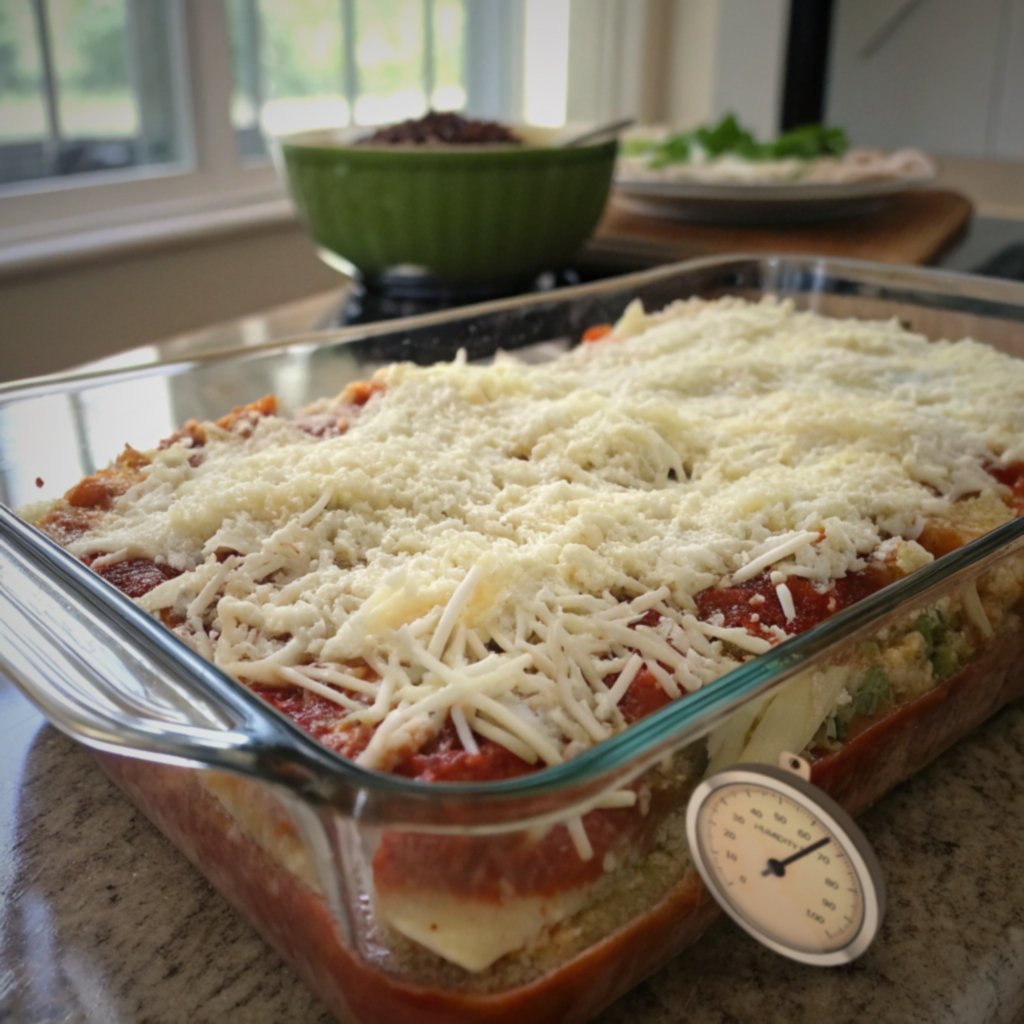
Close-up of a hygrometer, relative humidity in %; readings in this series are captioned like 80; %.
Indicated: 65; %
